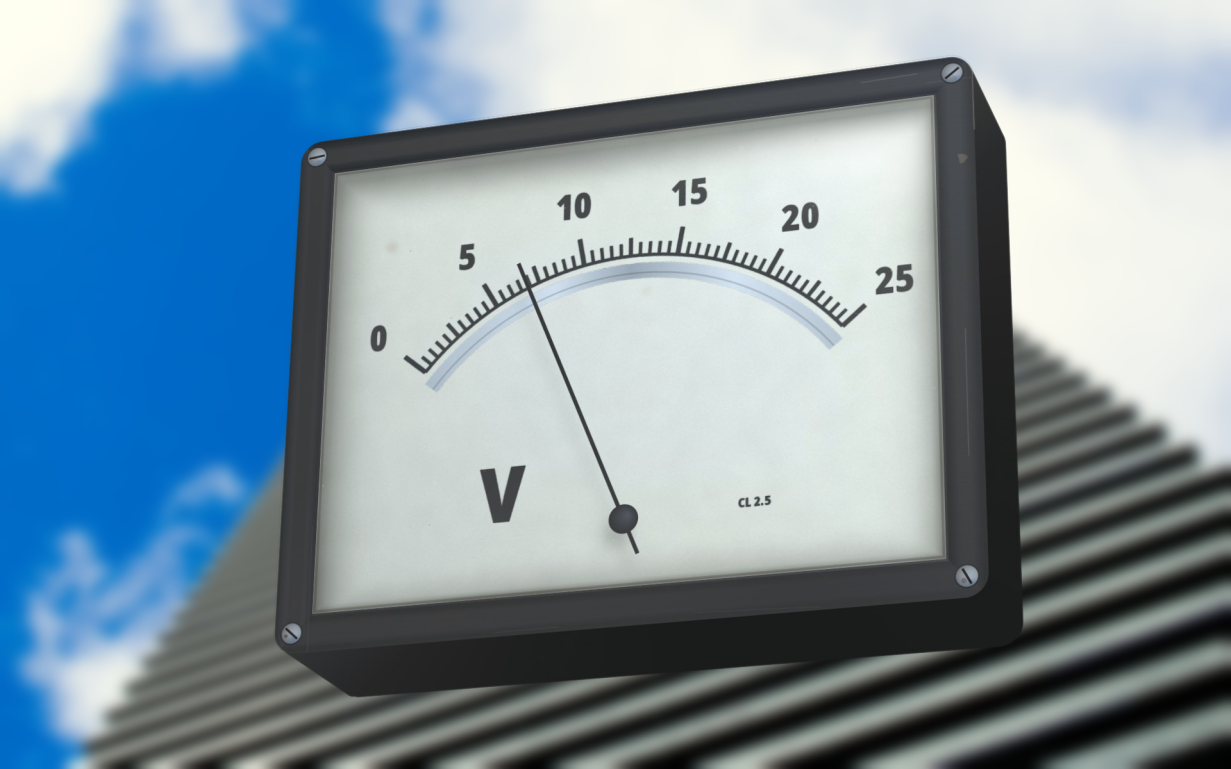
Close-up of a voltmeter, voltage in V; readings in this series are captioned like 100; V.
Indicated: 7; V
